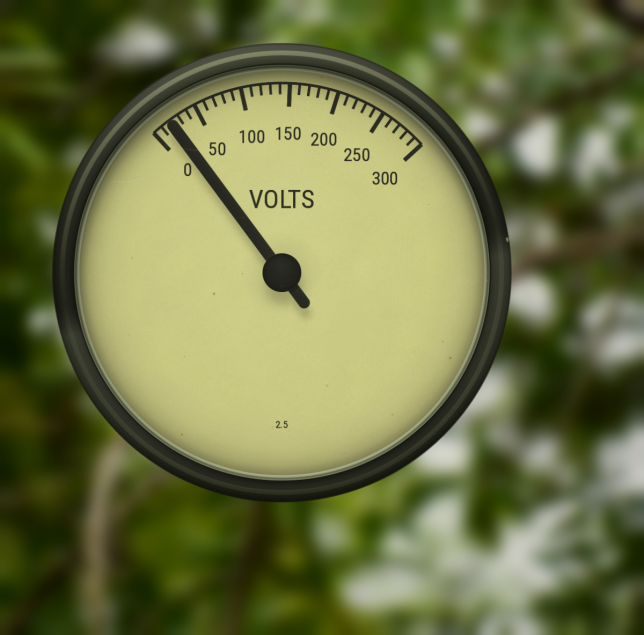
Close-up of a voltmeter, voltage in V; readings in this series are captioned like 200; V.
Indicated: 20; V
